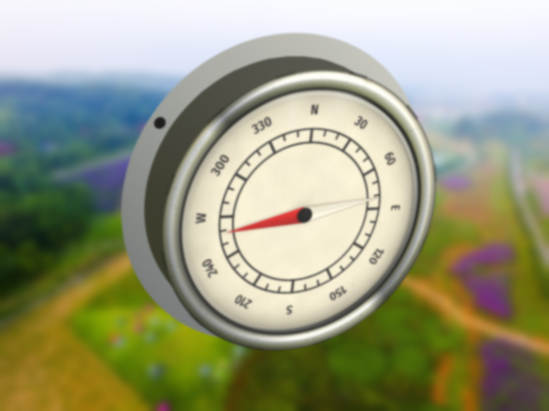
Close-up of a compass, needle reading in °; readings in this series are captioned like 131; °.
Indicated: 260; °
